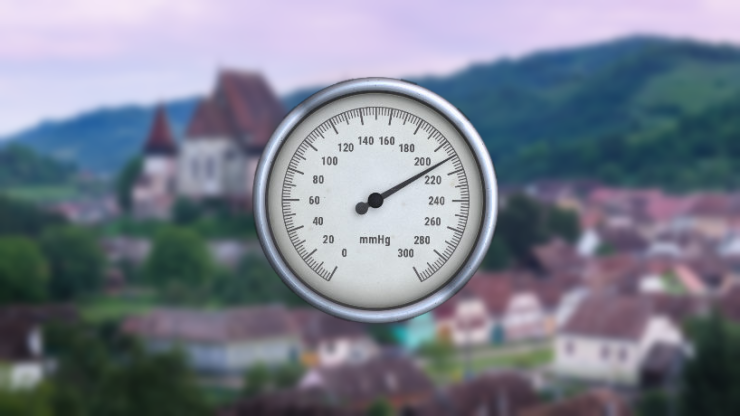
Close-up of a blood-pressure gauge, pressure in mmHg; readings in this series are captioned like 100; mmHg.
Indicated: 210; mmHg
